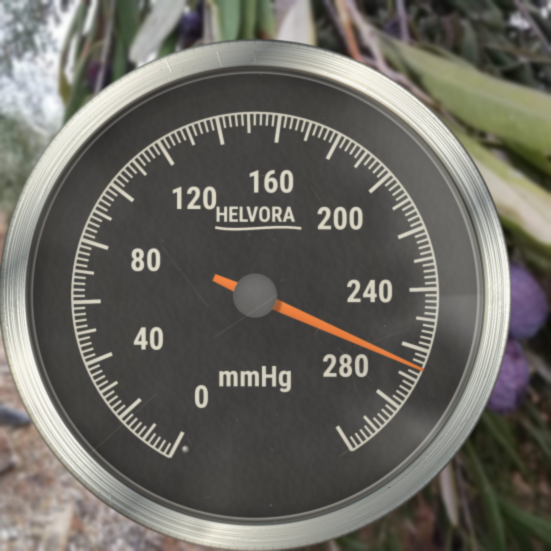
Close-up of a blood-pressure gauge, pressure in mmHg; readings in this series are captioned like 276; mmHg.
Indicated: 266; mmHg
